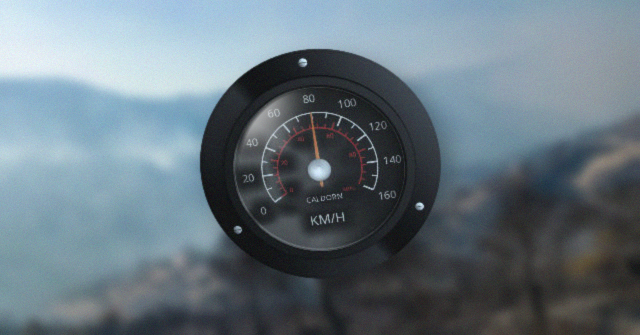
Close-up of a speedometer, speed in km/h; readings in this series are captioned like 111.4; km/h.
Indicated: 80; km/h
